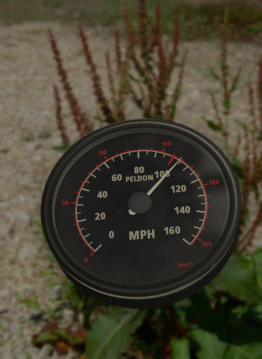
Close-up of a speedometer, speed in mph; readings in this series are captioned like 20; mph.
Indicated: 105; mph
